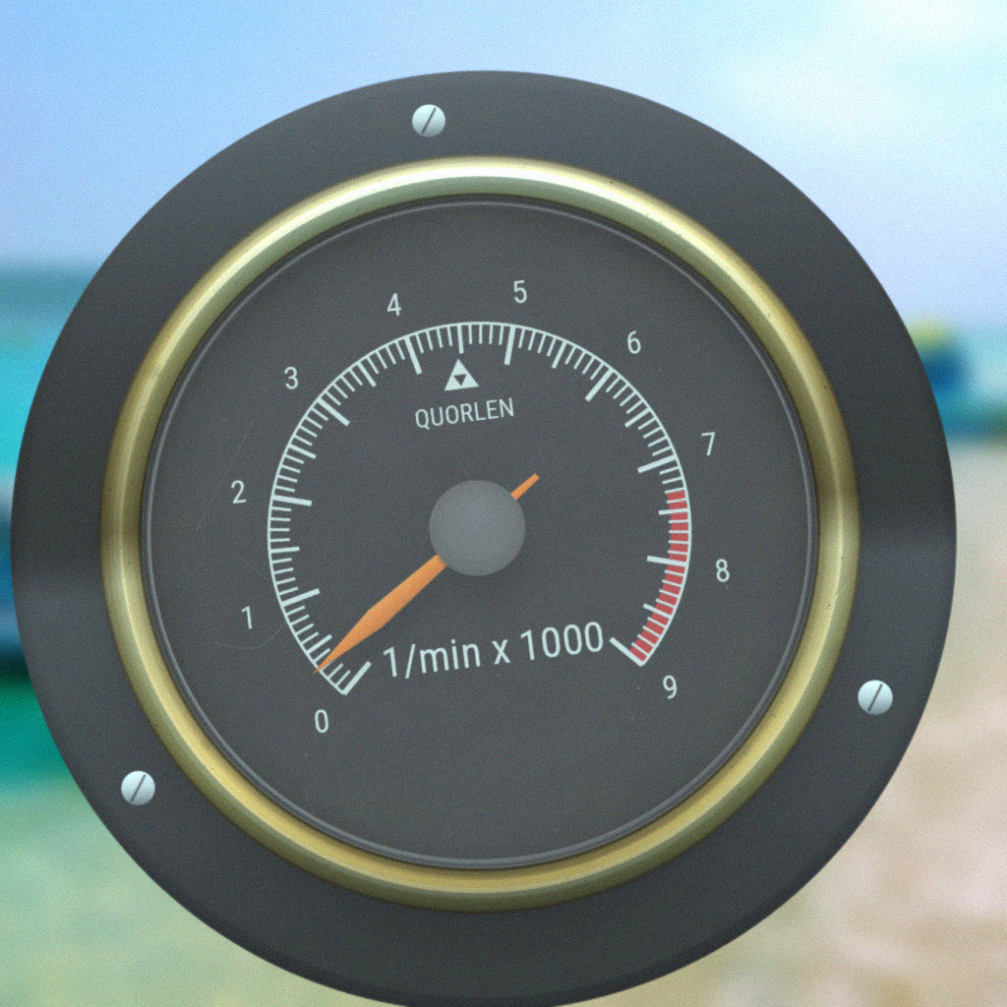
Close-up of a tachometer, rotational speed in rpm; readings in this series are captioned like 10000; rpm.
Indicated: 300; rpm
